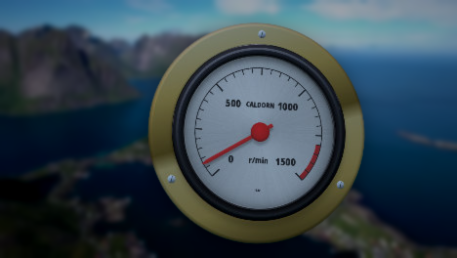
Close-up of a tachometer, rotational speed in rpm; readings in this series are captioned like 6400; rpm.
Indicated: 75; rpm
